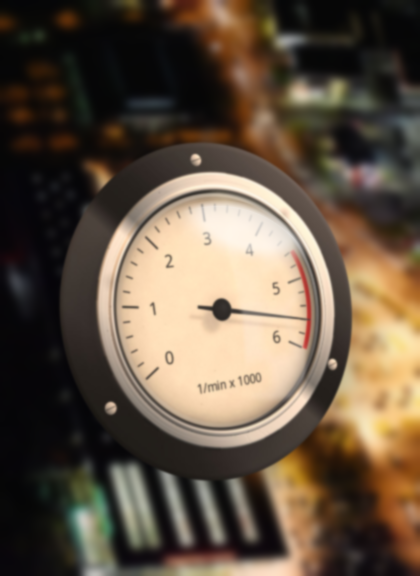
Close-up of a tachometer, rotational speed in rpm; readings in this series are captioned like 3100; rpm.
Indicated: 5600; rpm
